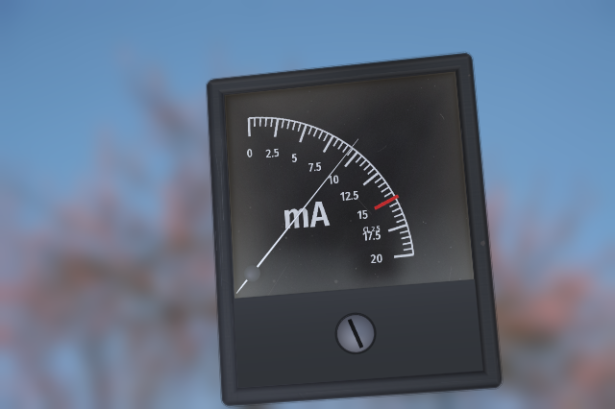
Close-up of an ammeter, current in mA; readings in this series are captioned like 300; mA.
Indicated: 9.5; mA
